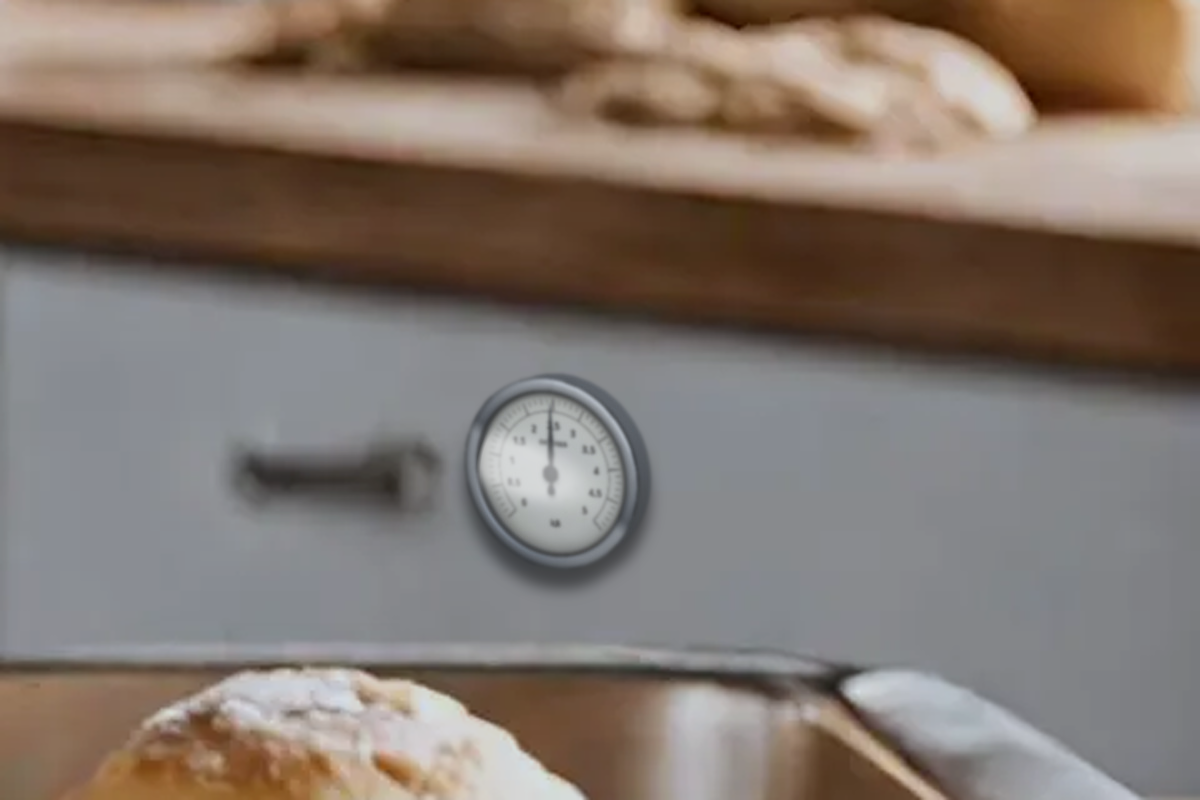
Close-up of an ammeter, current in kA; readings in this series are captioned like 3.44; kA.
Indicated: 2.5; kA
